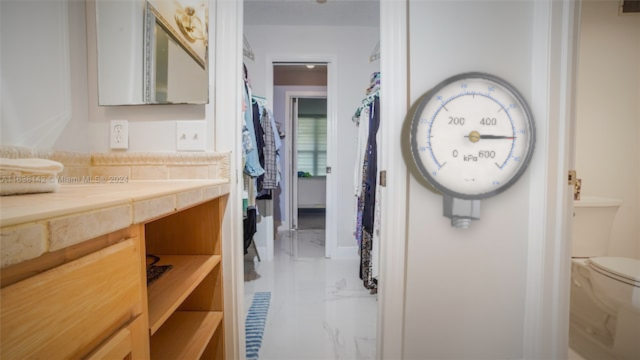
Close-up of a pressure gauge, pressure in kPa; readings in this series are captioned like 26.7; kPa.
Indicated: 500; kPa
